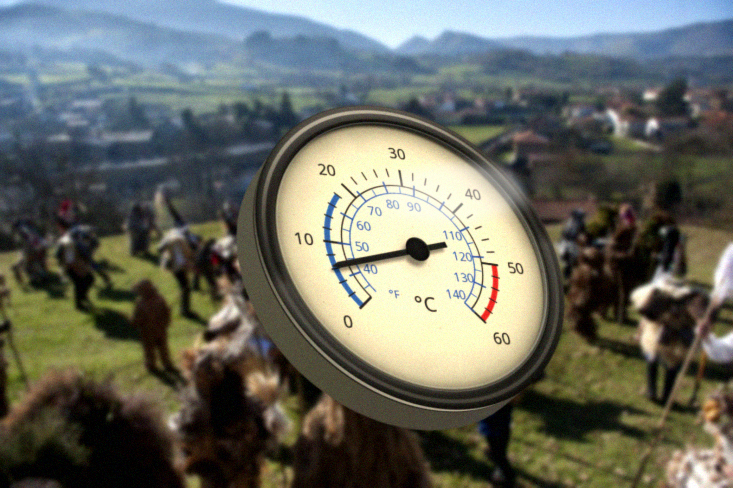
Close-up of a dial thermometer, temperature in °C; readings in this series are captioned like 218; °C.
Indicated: 6; °C
